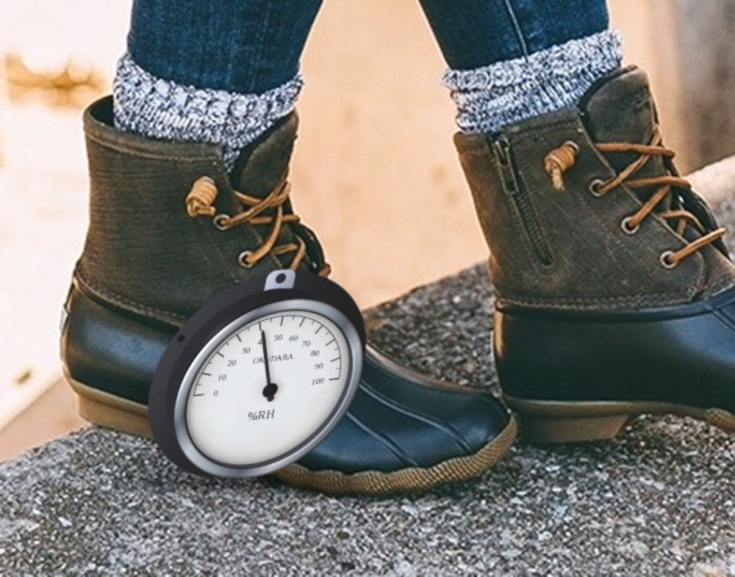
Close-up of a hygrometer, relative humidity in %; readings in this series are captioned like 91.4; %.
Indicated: 40; %
